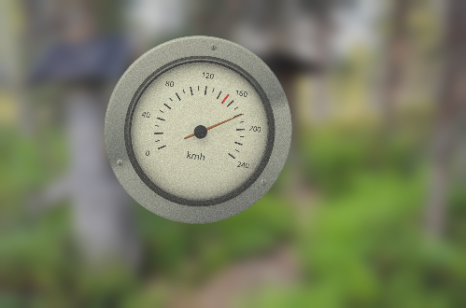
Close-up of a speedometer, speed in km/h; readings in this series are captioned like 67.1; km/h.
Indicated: 180; km/h
